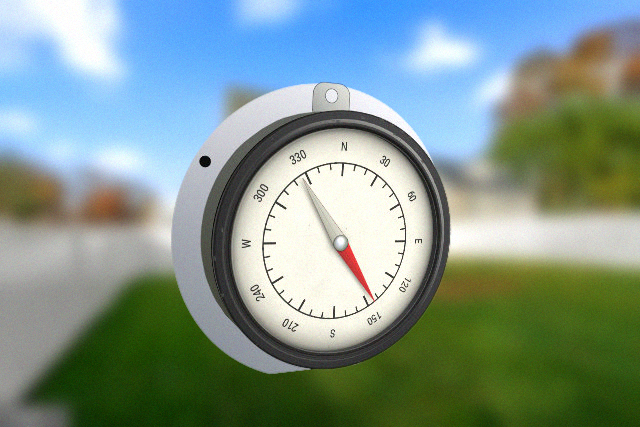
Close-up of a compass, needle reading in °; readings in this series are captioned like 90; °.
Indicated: 145; °
